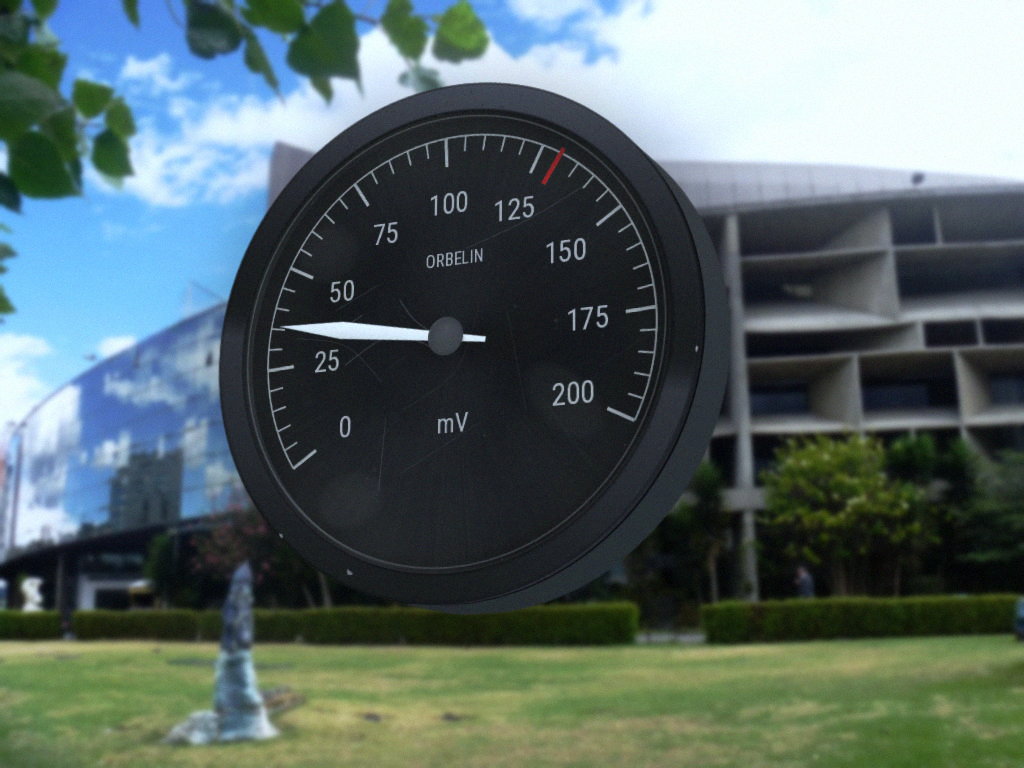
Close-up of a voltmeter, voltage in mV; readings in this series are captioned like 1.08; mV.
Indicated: 35; mV
